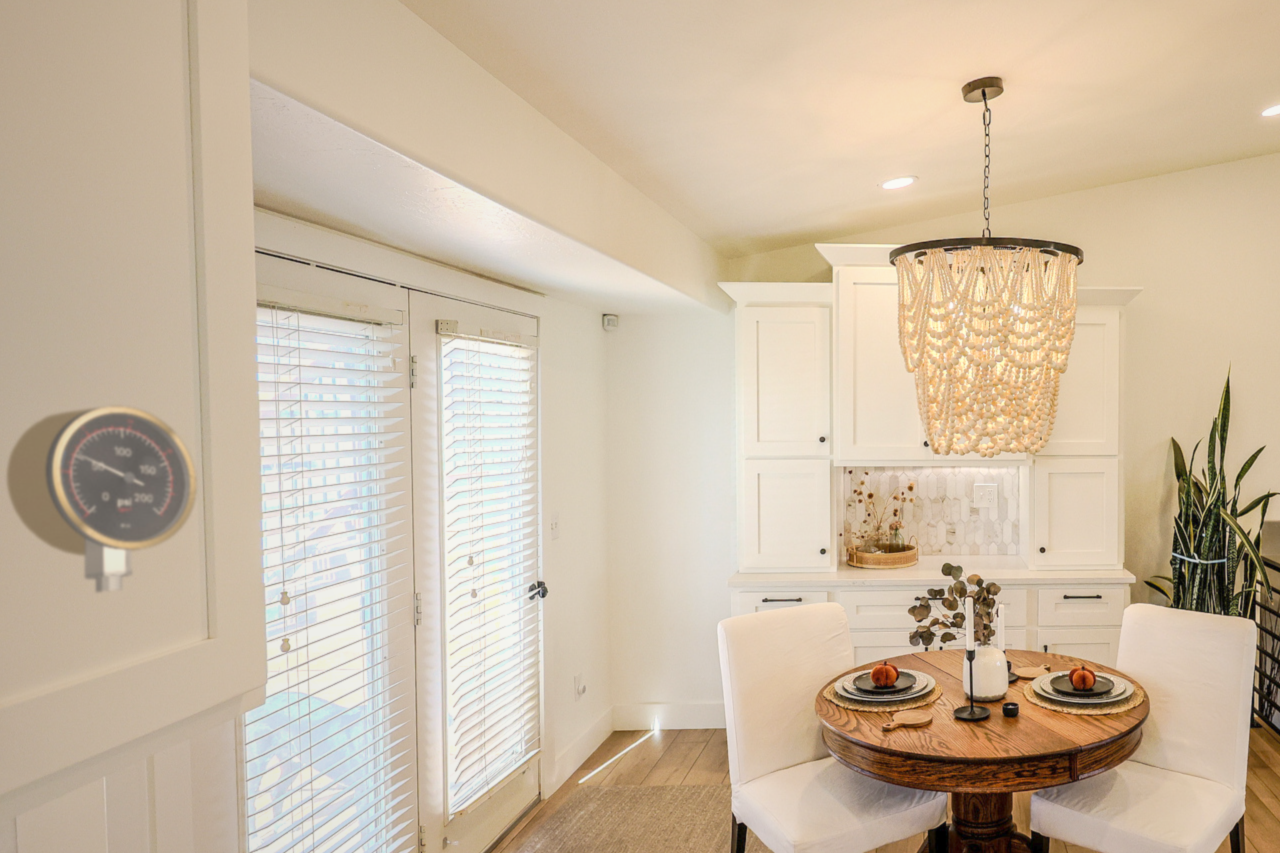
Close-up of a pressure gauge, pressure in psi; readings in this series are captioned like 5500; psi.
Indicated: 50; psi
